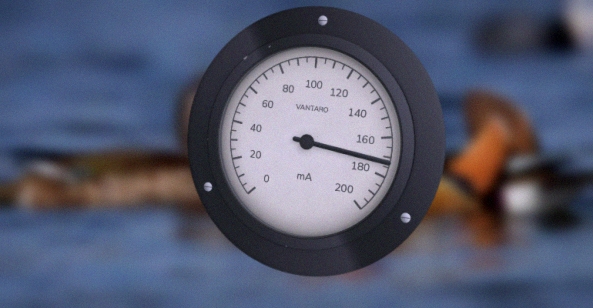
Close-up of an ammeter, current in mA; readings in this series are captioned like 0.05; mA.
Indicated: 172.5; mA
